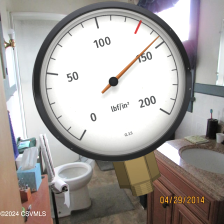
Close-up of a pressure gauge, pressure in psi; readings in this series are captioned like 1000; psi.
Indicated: 145; psi
